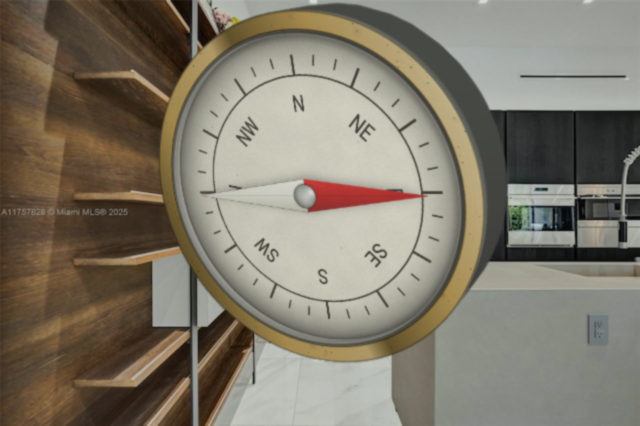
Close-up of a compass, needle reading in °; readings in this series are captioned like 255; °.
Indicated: 90; °
